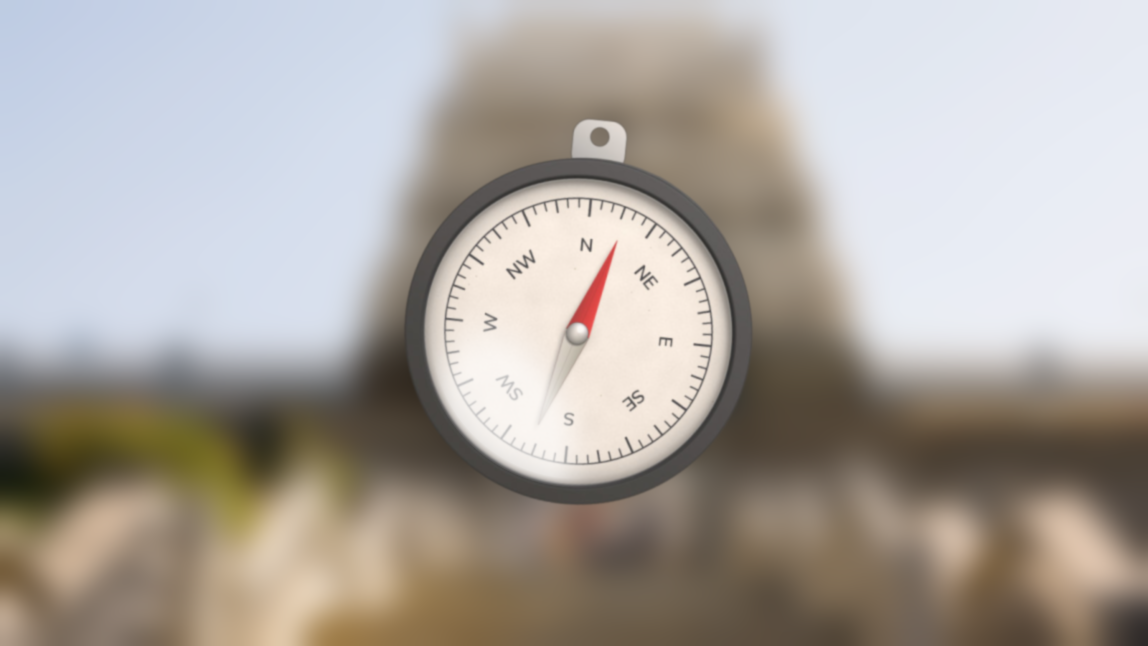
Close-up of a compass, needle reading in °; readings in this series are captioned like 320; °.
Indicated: 17.5; °
